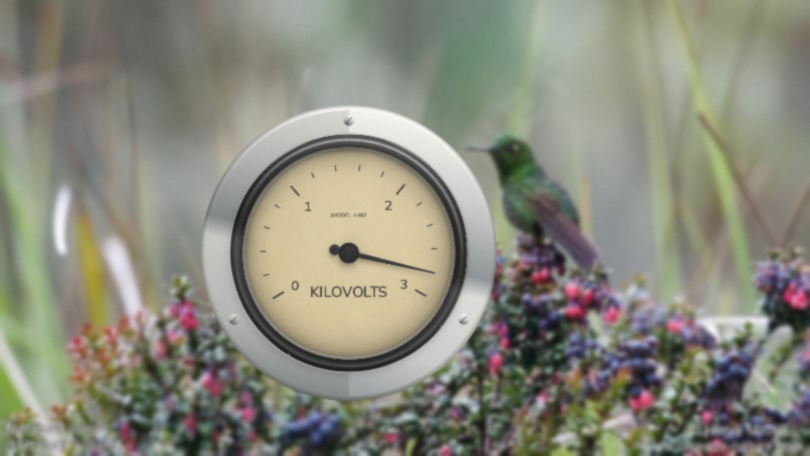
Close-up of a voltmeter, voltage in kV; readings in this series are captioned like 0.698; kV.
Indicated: 2.8; kV
